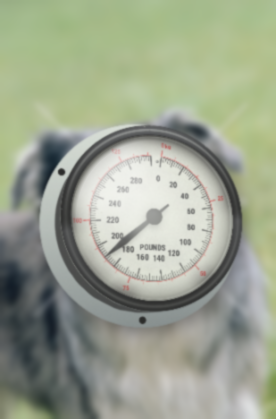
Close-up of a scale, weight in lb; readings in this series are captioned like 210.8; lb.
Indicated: 190; lb
